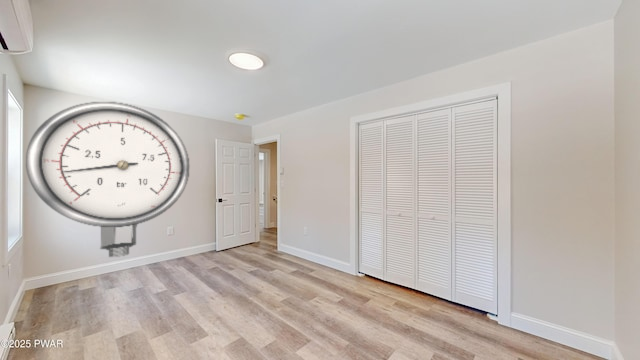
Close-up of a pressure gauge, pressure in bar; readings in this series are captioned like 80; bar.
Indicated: 1.25; bar
